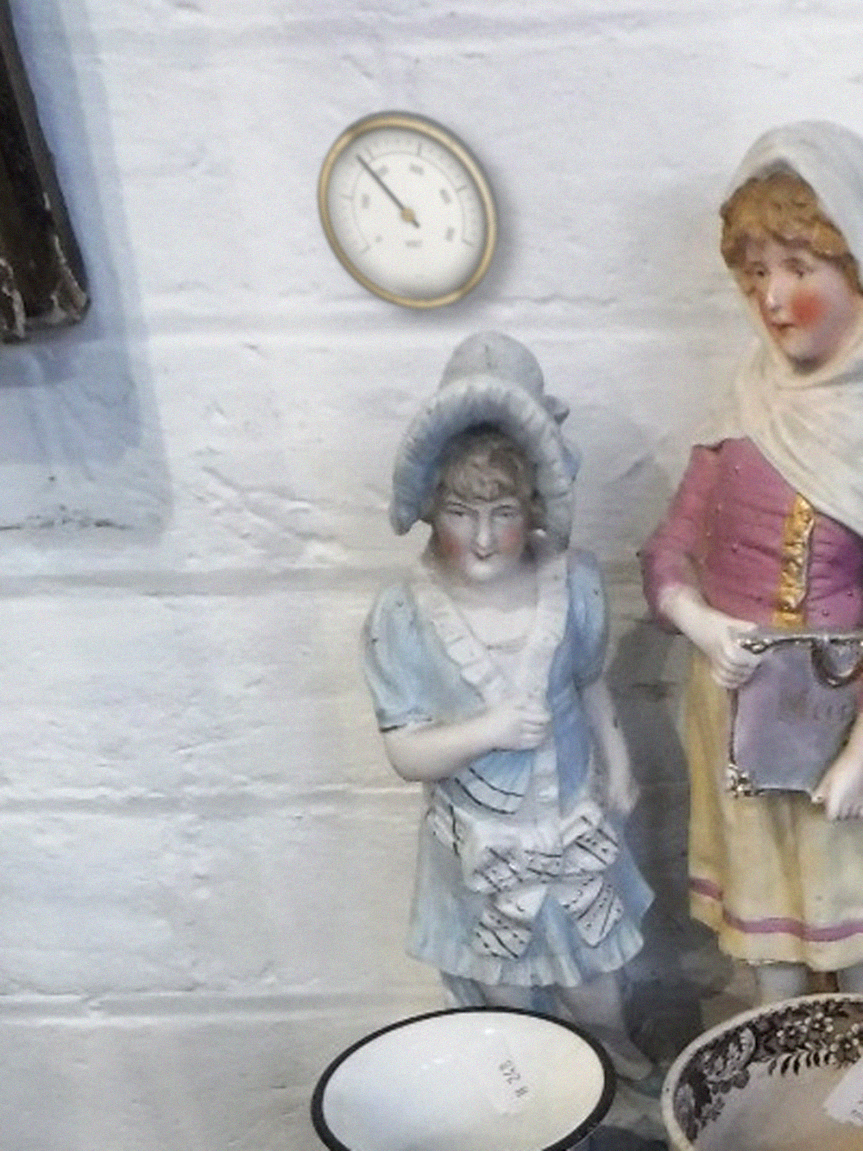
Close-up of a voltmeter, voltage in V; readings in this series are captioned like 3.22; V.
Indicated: 180; V
